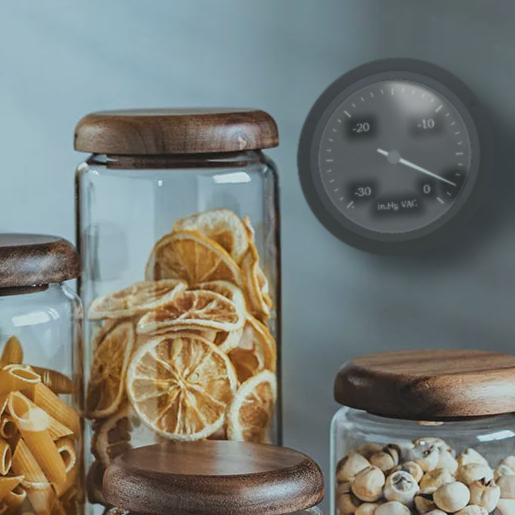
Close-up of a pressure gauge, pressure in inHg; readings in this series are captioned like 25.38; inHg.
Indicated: -2; inHg
